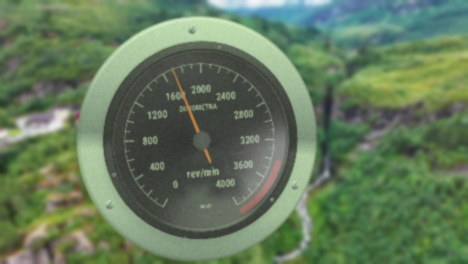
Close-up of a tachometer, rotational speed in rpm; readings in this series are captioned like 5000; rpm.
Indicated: 1700; rpm
